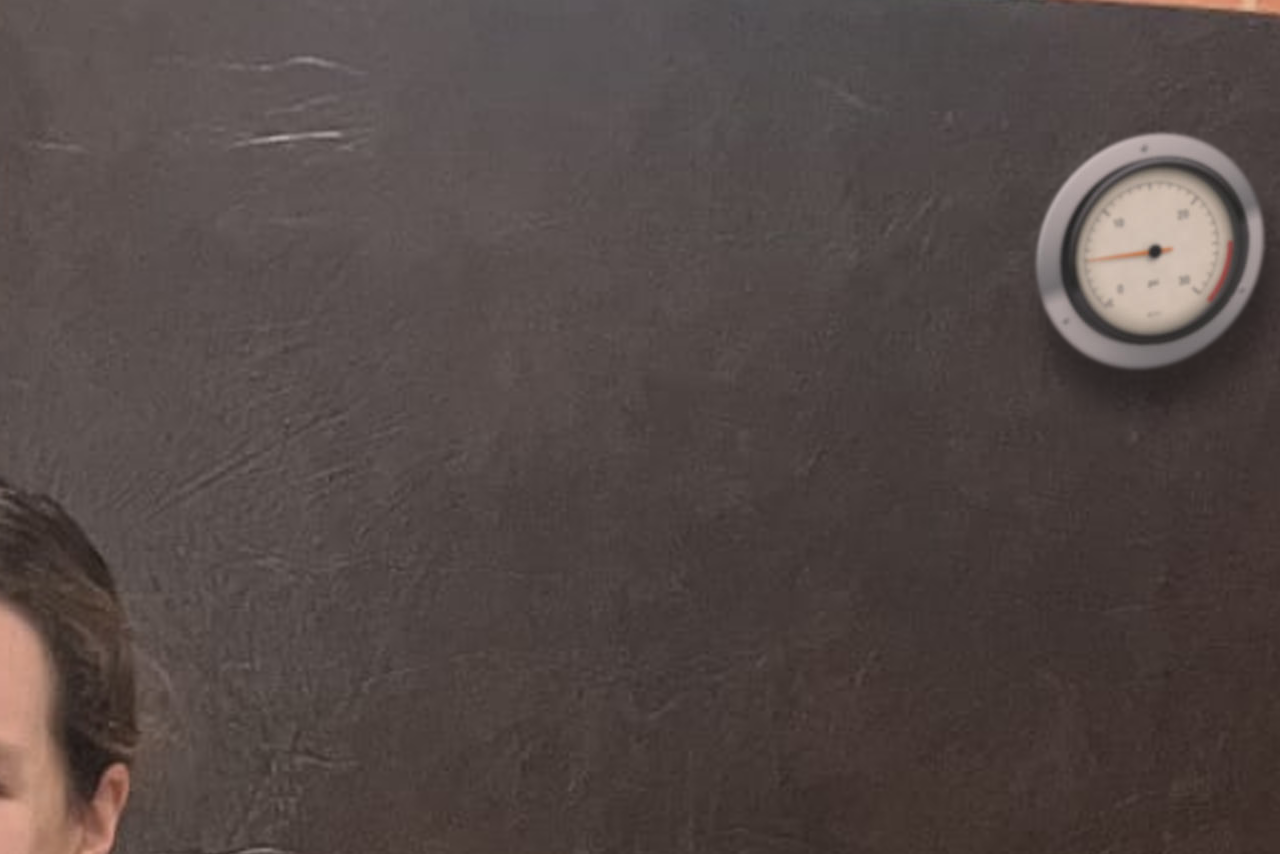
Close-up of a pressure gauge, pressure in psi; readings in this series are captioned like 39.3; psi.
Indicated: 5; psi
